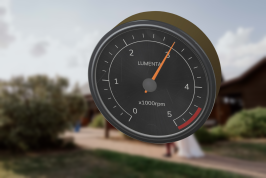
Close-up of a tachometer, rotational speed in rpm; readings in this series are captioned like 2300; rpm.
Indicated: 3000; rpm
